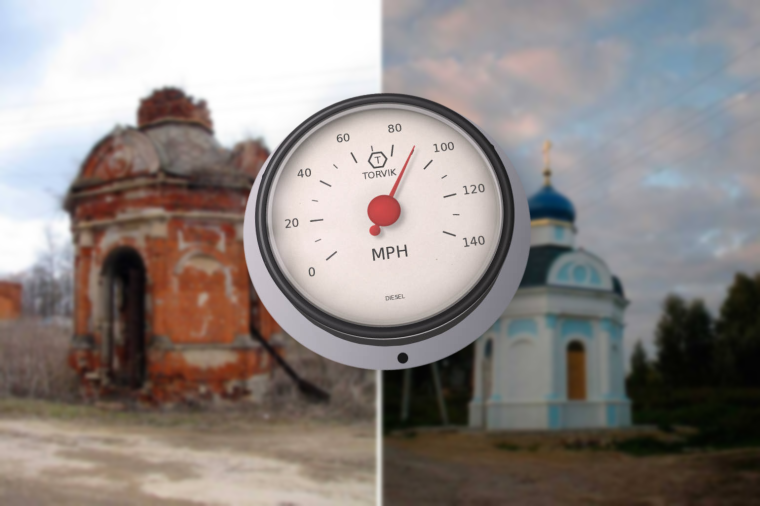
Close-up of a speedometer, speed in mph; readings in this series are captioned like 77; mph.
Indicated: 90; mph
